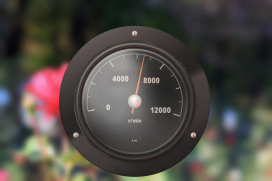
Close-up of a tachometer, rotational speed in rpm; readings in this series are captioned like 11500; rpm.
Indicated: 6500; rpm
